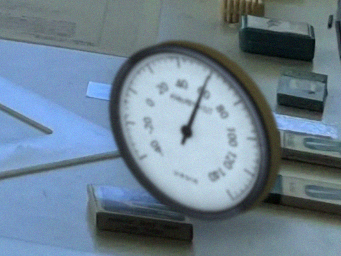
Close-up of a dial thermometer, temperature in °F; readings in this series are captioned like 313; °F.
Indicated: 60; °F
